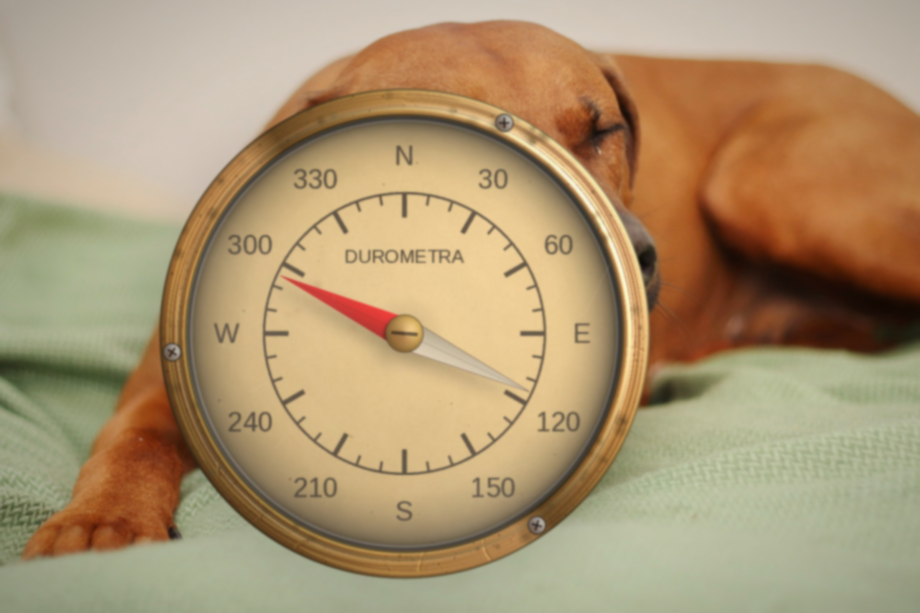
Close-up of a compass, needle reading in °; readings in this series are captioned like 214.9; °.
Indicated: 295; °
